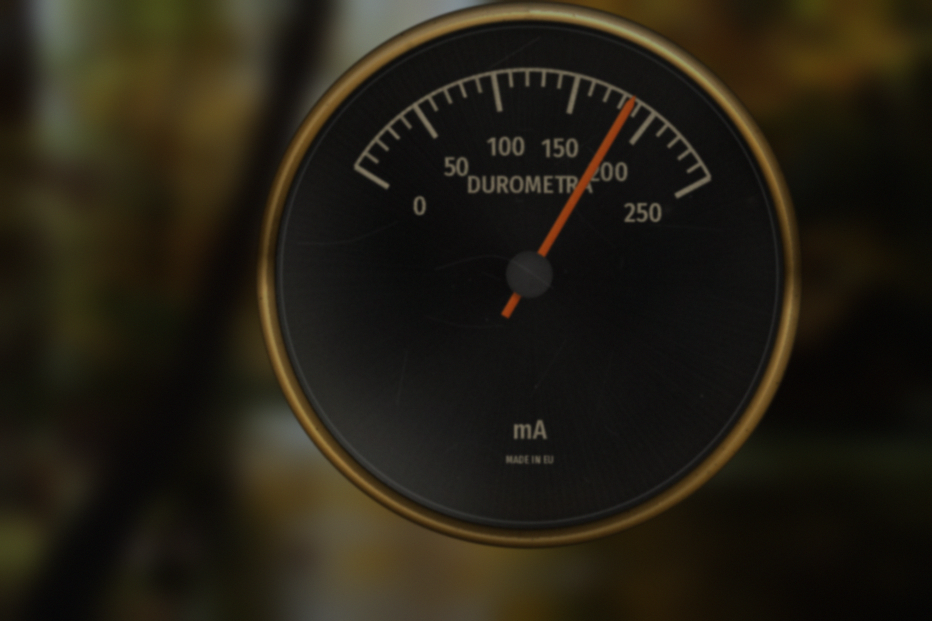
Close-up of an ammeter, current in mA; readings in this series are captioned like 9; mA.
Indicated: 185; mA
